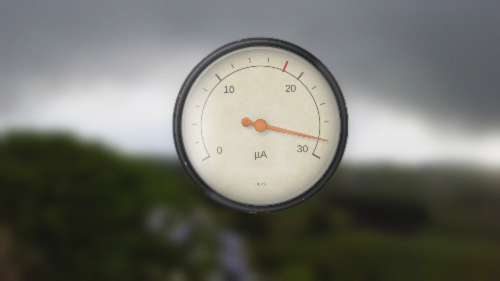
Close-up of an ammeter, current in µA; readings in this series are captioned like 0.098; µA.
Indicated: 28; µA
